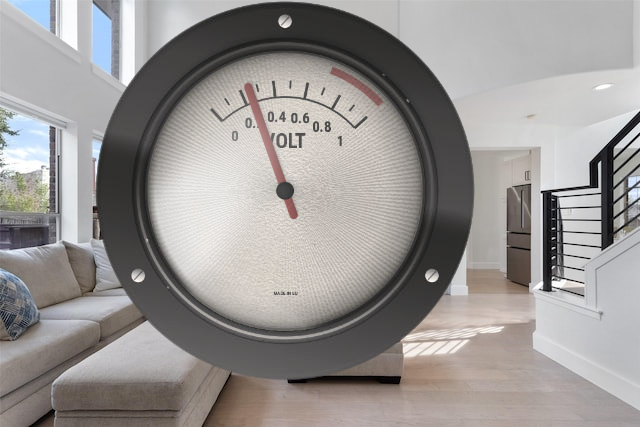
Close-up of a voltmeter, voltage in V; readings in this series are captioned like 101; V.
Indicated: 0.25; V
